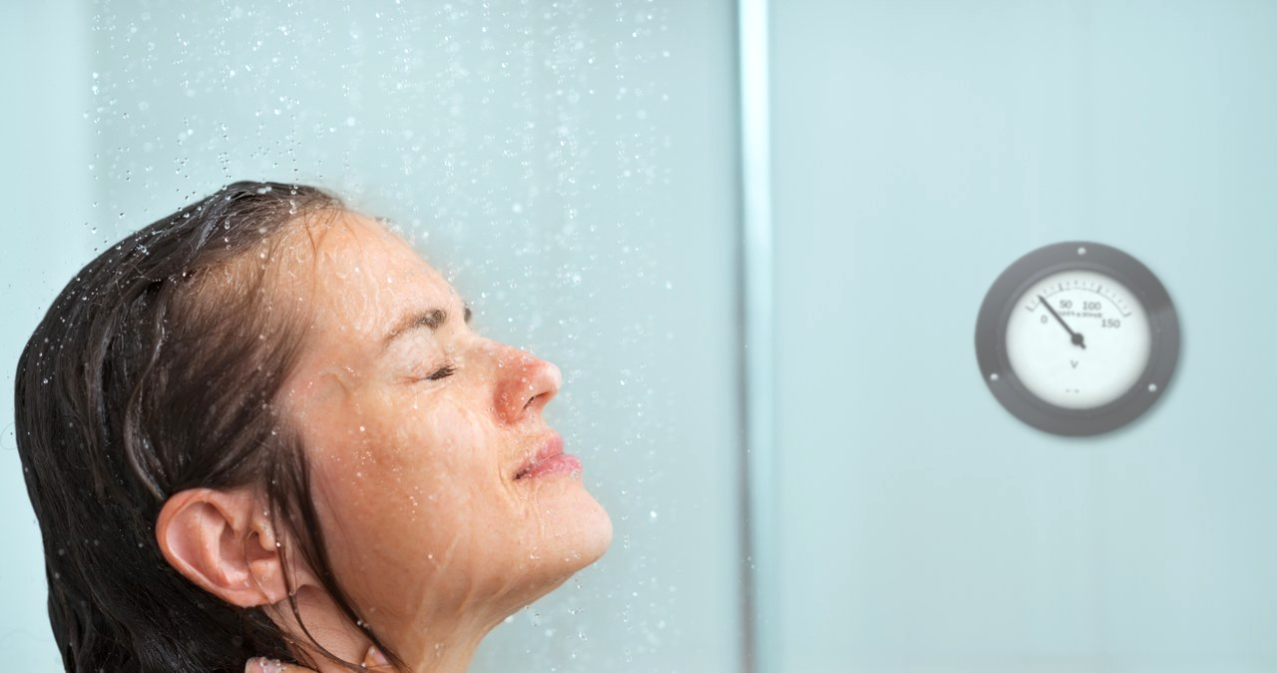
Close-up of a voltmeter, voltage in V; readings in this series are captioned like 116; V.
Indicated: 20; V
